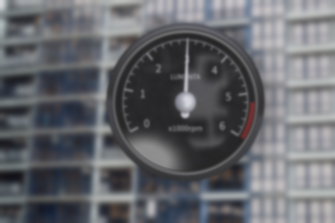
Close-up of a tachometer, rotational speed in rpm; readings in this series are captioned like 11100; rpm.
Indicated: 3000; rpm
